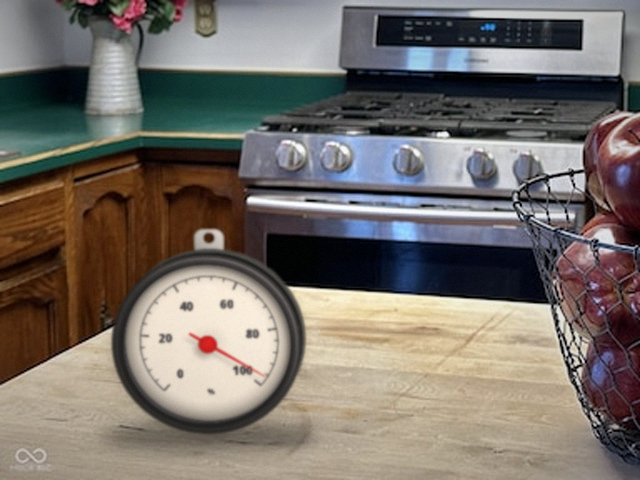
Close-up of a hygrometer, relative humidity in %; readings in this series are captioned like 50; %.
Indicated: 96; %
